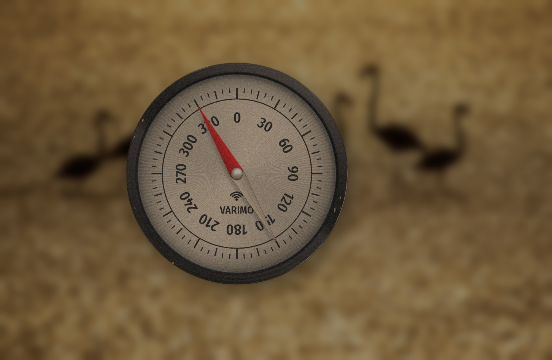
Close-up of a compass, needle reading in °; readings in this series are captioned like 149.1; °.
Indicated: 330; °
